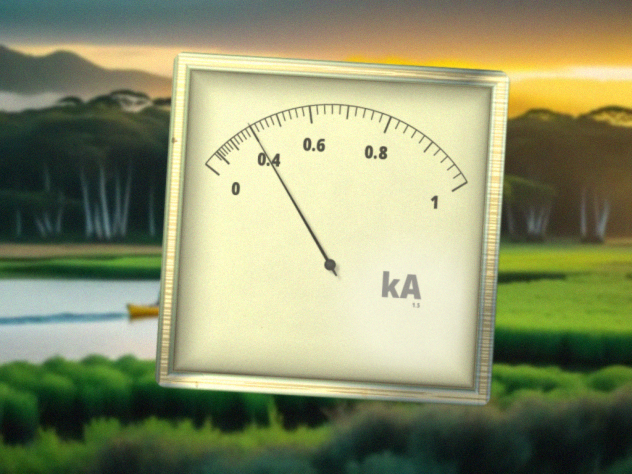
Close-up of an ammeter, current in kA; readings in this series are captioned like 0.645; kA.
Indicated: 0.4; kA
